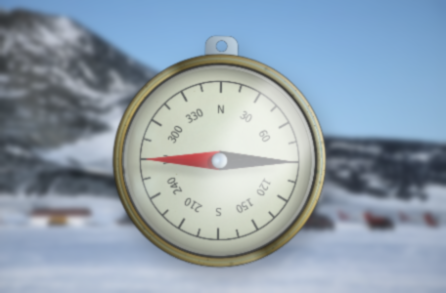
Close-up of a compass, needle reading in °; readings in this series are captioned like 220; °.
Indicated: 270; °
